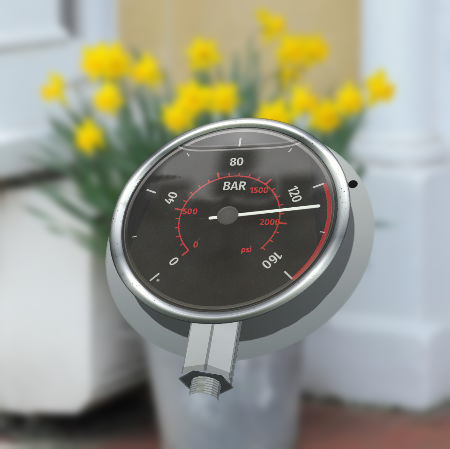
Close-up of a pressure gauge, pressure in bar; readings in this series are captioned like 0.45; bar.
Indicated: 130; bar
